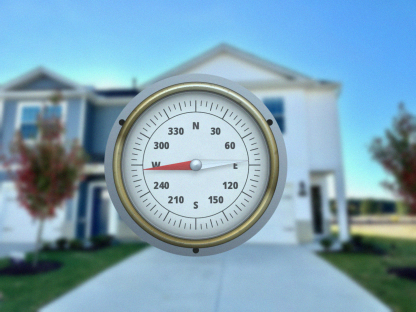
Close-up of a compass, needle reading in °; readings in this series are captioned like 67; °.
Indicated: 265; °
